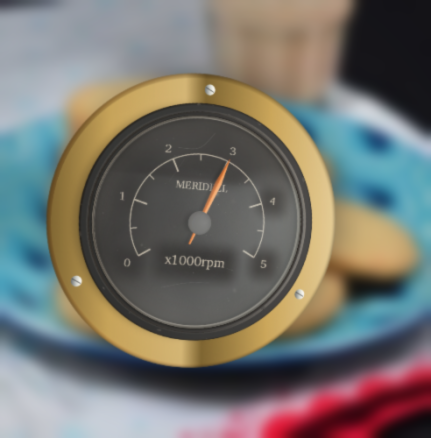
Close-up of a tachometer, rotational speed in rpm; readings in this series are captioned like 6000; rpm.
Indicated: 3000; rpm
